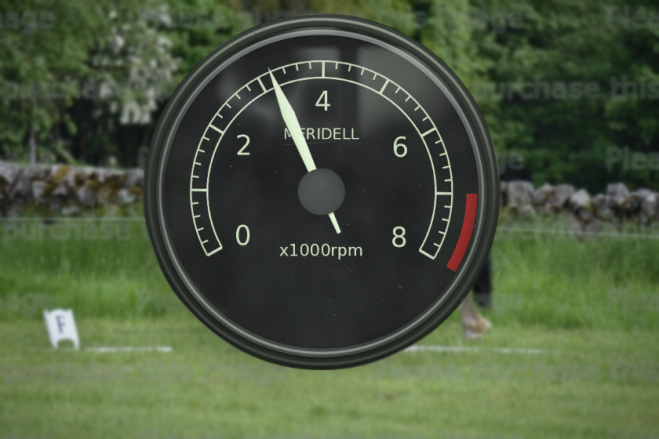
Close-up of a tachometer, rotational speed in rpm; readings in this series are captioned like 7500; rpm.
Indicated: 3200; rpm
